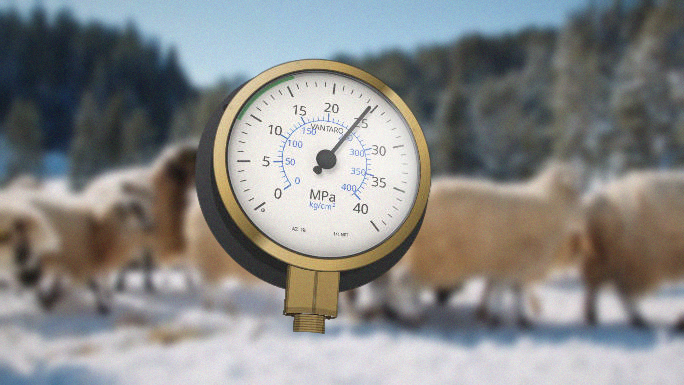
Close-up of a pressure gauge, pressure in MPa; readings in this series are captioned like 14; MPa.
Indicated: 24.5; MPa
